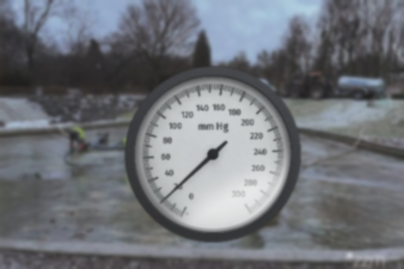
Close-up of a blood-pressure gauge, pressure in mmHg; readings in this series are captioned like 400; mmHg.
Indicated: 20; mmHg
